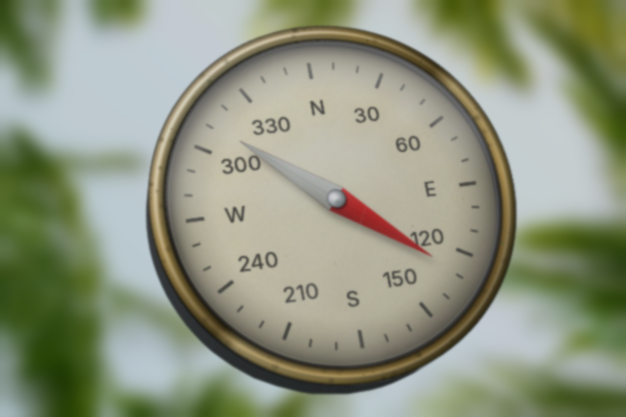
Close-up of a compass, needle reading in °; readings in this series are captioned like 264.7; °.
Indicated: 130; °
